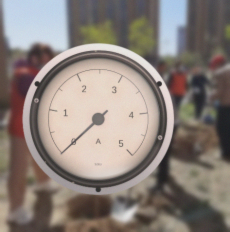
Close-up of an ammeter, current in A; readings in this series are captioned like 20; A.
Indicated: 0; A
